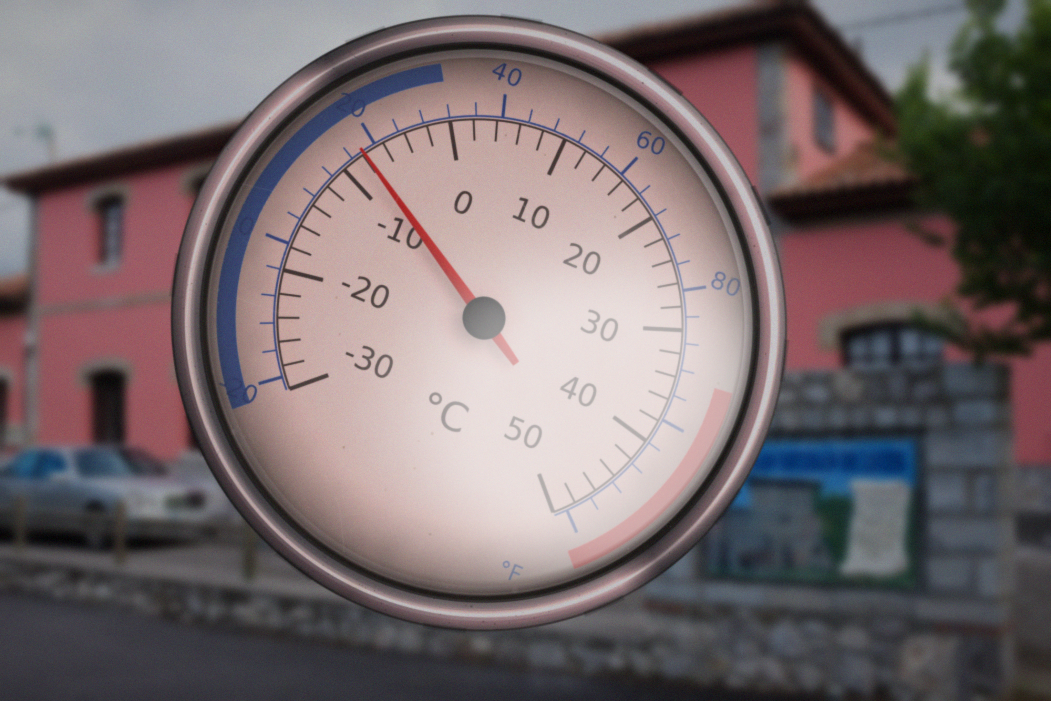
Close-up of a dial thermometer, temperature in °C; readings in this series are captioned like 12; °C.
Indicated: -8; °C
